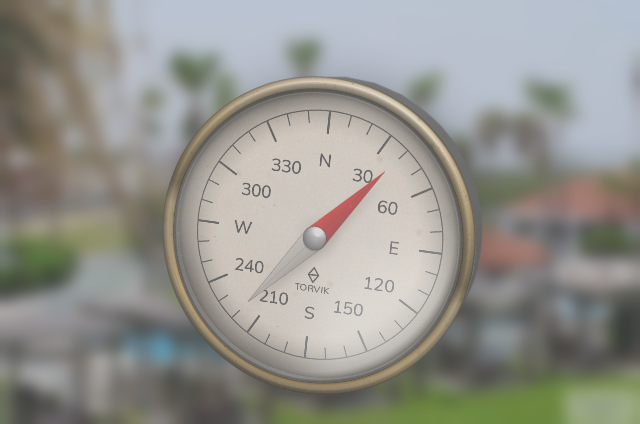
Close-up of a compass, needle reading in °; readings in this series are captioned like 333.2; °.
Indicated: 40; °
